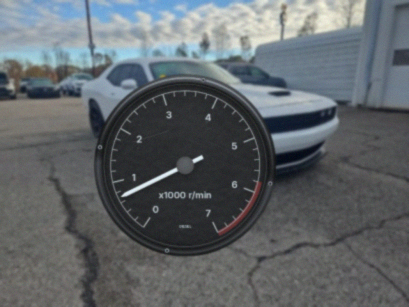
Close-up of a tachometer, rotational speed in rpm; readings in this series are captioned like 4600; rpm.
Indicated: 700; rpm
